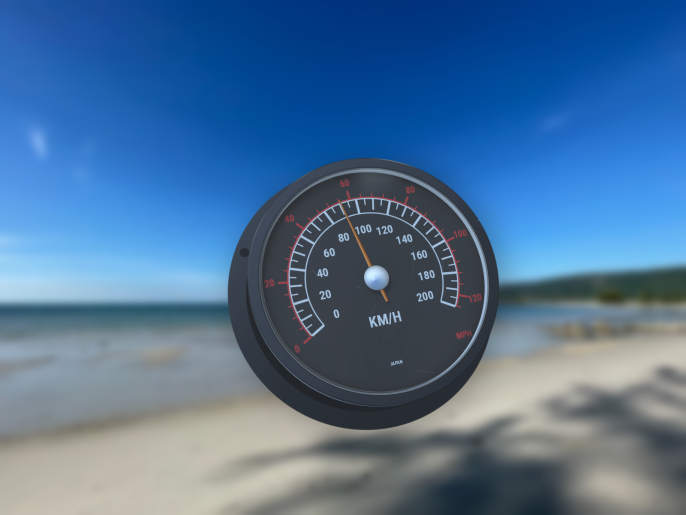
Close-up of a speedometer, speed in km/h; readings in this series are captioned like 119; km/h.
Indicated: 90; km/h
